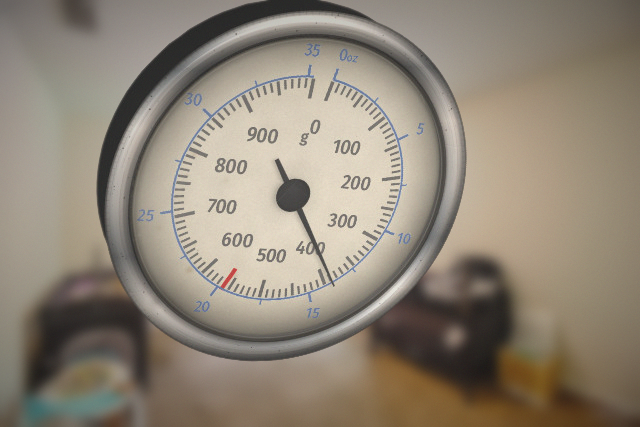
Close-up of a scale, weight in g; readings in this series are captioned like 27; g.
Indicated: 390; g
